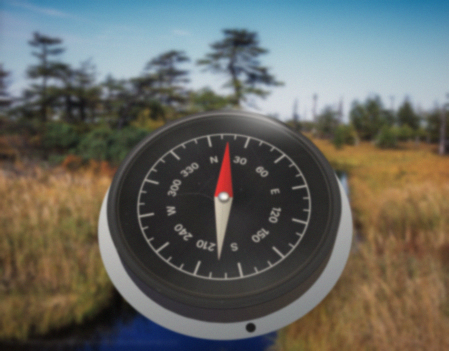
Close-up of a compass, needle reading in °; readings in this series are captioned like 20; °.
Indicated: 15; °
